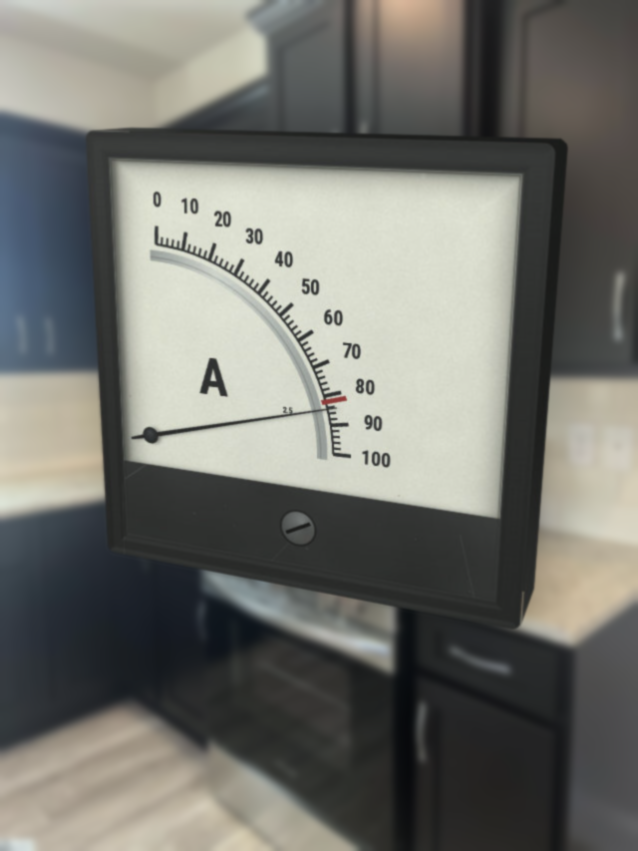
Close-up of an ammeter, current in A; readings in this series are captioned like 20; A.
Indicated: 84; A
